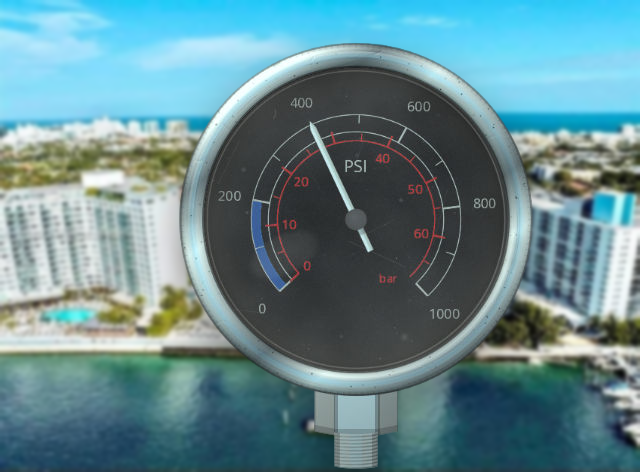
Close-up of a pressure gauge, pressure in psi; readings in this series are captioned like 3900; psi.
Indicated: 400; psi
